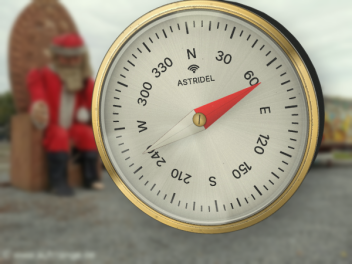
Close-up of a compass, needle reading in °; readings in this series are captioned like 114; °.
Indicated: 67.5; °
